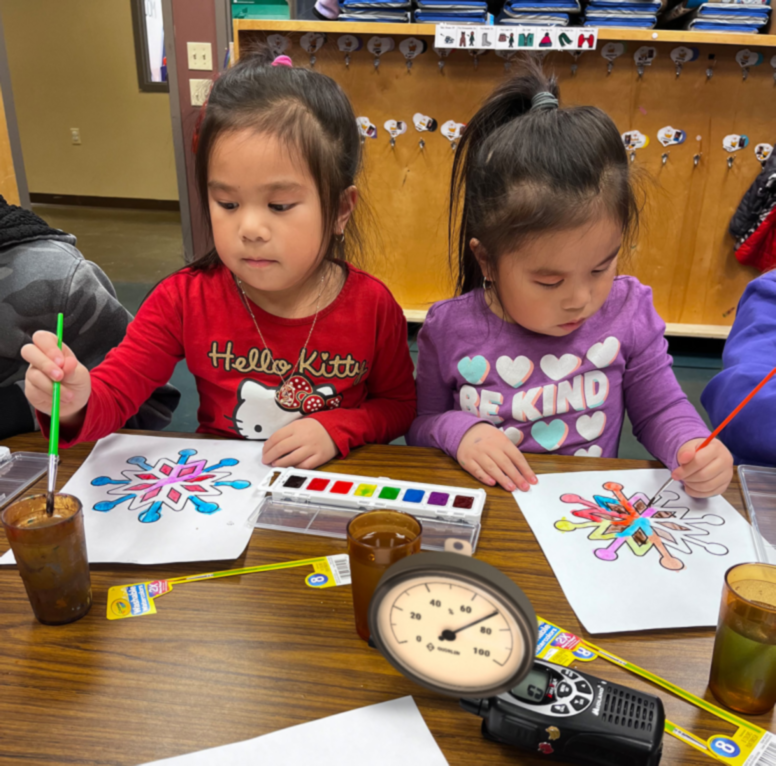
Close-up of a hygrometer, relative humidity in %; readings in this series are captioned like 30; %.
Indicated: 70; %
